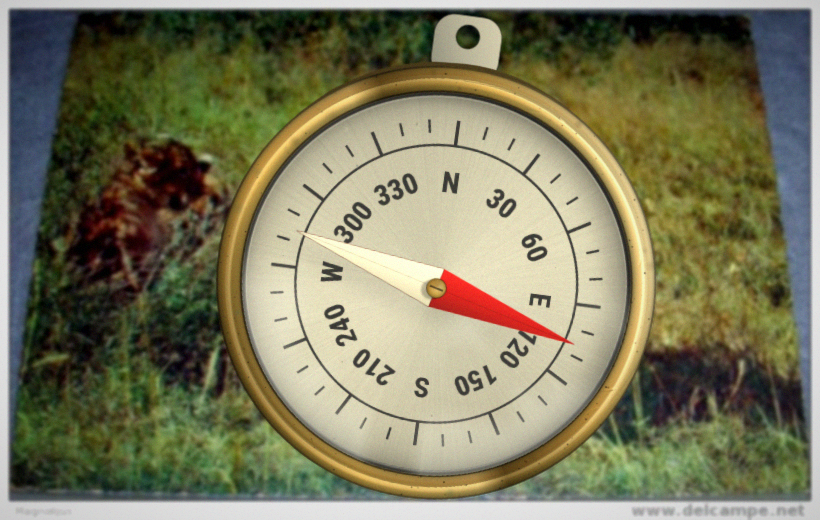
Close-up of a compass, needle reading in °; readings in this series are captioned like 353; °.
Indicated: 105; °
